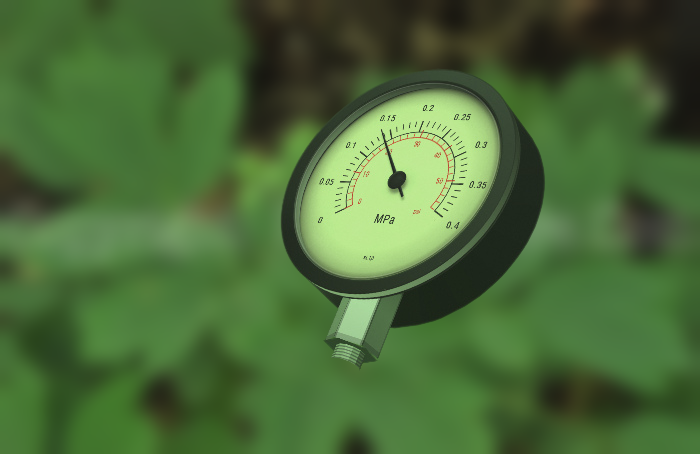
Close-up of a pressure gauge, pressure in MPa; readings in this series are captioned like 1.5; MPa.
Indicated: 0.14; MPa
